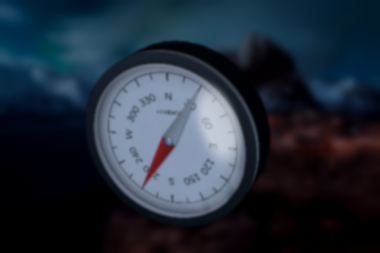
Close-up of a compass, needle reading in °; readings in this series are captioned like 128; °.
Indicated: 210; °
